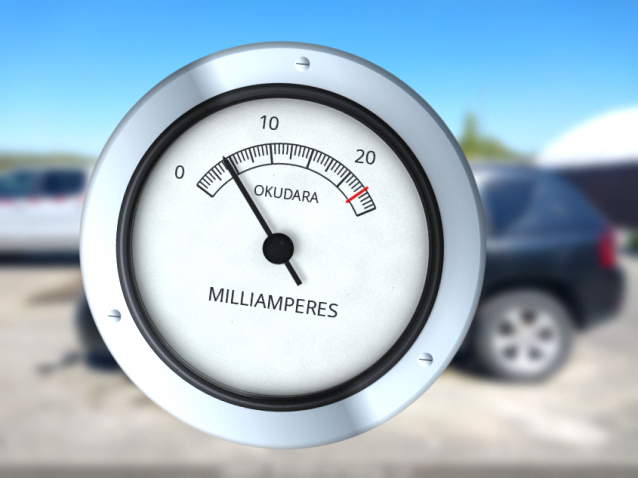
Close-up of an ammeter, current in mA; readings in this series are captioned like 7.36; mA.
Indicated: 4.5; mA
